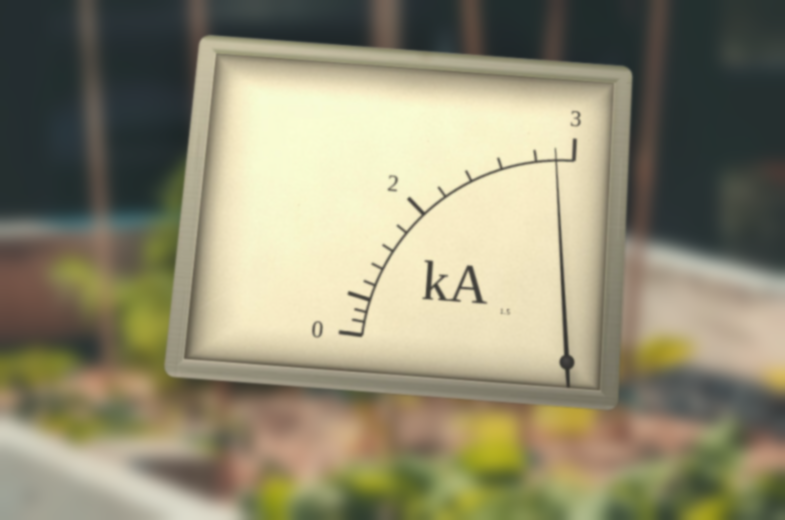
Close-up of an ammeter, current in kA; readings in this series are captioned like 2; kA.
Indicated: 2.9; kA
